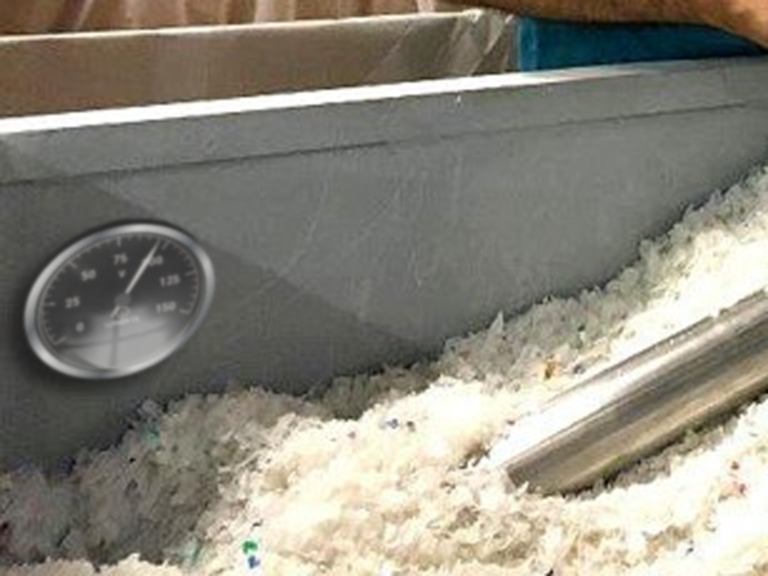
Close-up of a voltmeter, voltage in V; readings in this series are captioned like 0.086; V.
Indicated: 95; V
